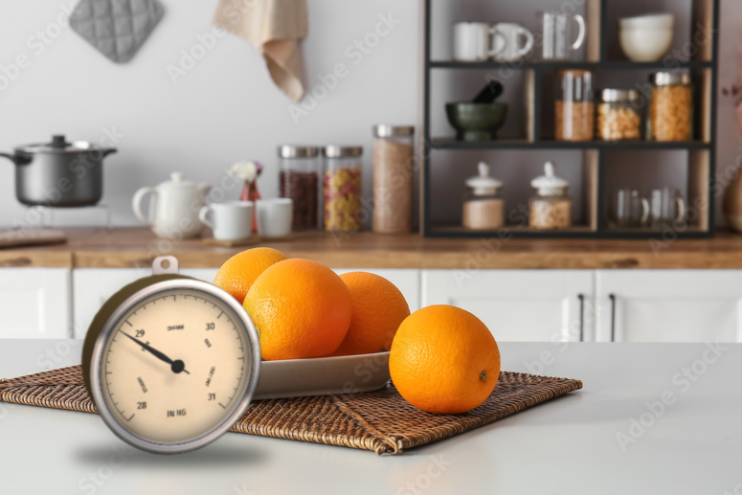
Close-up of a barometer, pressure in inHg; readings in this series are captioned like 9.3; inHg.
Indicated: 28.9; inHg
